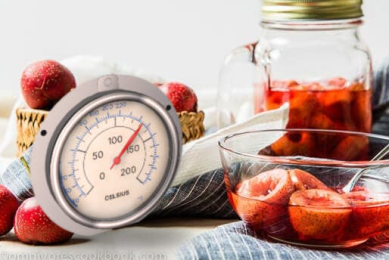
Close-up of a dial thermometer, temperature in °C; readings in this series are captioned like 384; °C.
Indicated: 130; °C
